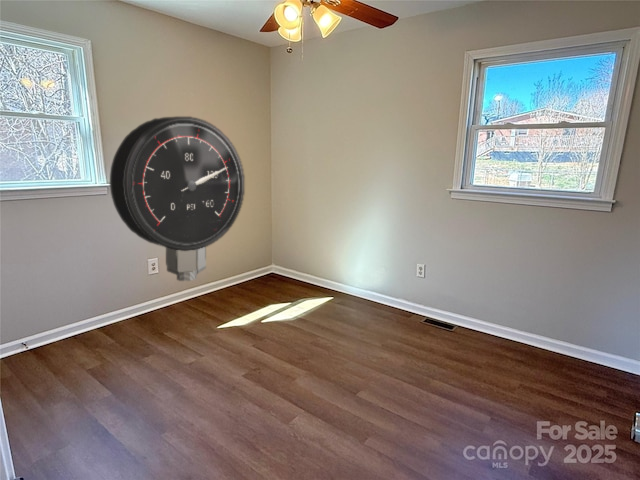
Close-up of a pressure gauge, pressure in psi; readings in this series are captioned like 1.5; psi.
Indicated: 120; psi
